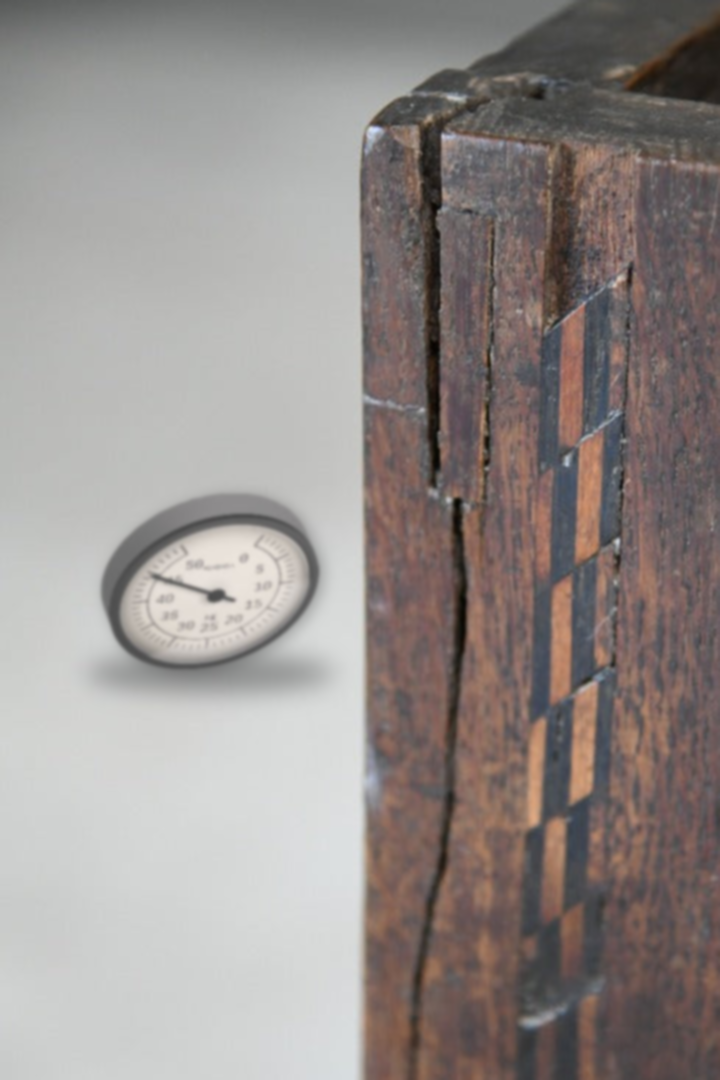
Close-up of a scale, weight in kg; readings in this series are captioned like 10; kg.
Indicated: 45; kg
